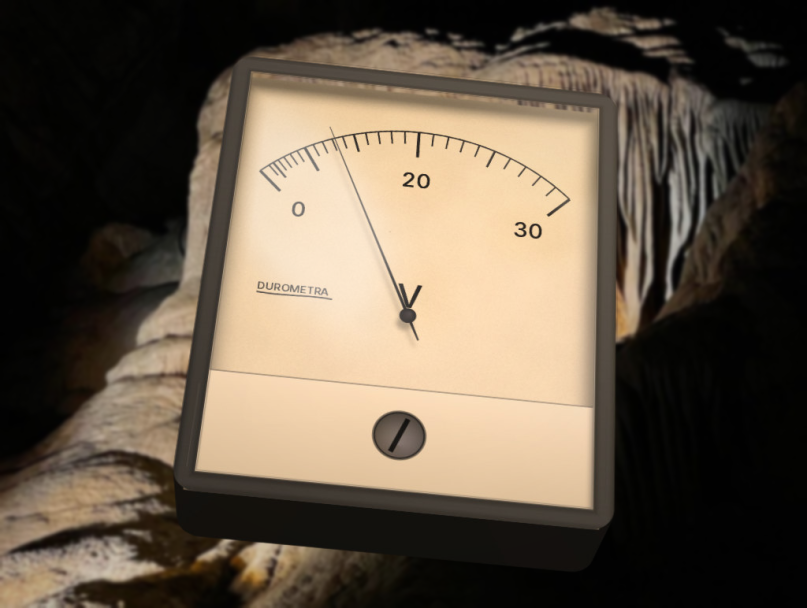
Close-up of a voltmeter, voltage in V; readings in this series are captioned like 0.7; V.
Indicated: 13; V
